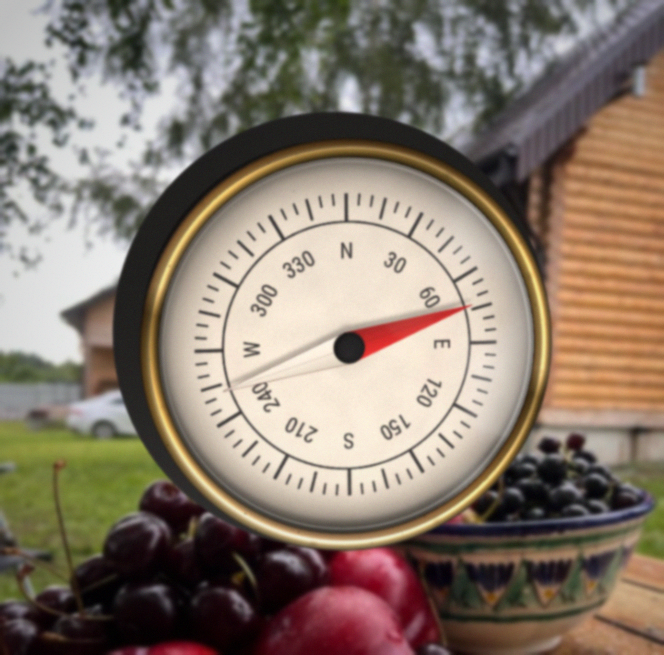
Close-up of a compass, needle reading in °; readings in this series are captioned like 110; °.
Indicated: 72.5; °
